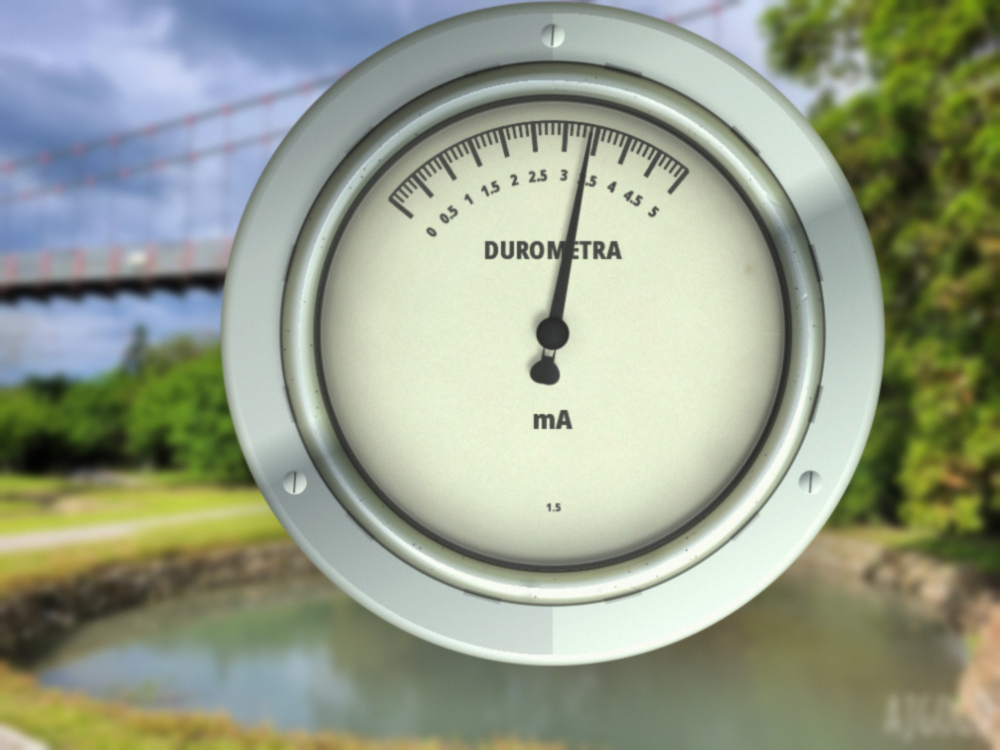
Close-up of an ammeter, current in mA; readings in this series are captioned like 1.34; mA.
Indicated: 3.4; mA
